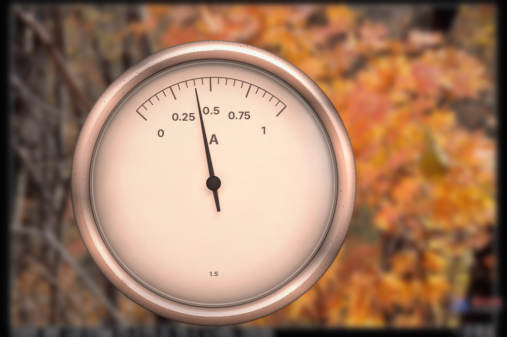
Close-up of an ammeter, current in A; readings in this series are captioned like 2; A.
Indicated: 0.4; A
